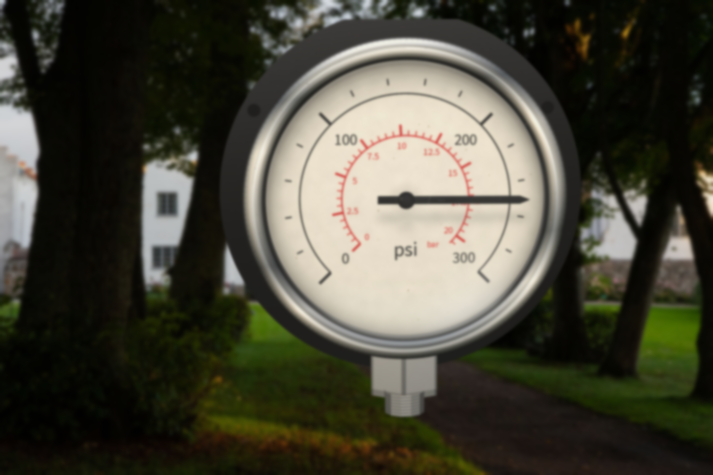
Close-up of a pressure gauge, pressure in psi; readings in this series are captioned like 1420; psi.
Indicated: 250; psi
